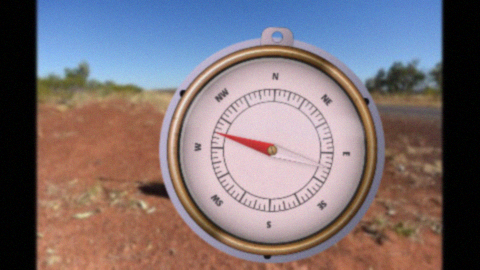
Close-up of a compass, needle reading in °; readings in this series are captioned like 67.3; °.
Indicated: 285; °
